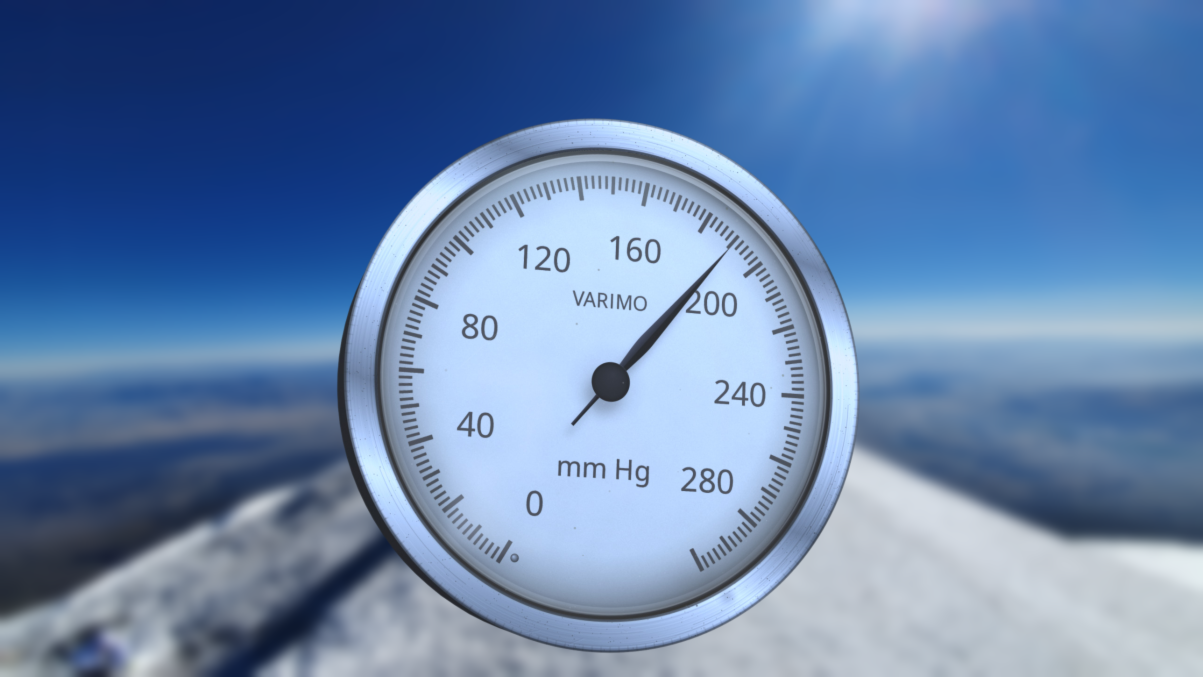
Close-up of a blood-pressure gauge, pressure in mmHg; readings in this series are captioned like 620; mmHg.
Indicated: 190; mmHg
